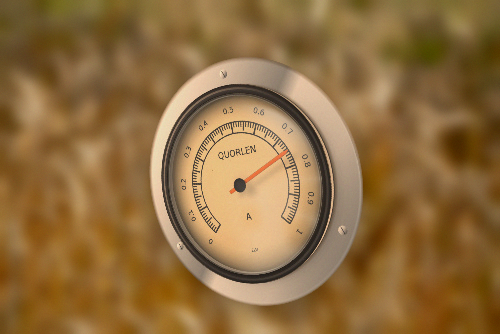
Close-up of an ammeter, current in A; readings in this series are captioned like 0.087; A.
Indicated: 0.75; A
